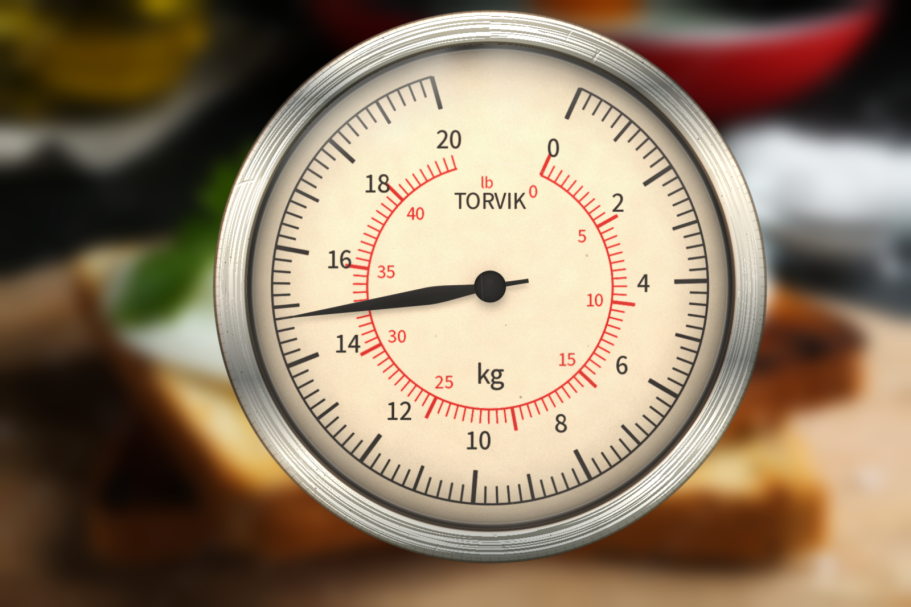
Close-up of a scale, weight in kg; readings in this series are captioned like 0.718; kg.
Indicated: 14.8; kg
